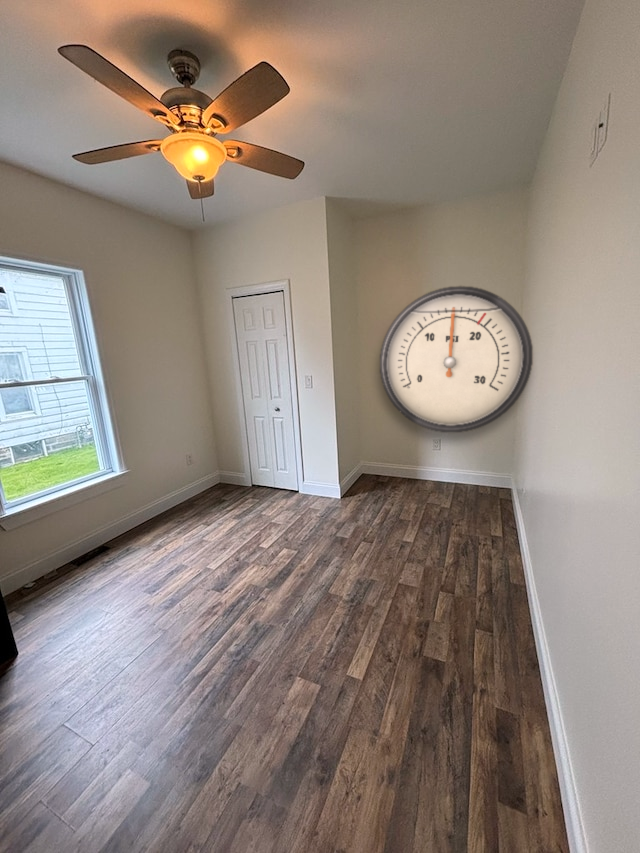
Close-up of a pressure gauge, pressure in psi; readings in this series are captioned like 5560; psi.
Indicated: 15; psi
